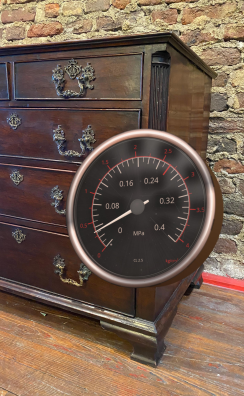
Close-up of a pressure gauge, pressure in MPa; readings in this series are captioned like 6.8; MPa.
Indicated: 0.03; MPa
